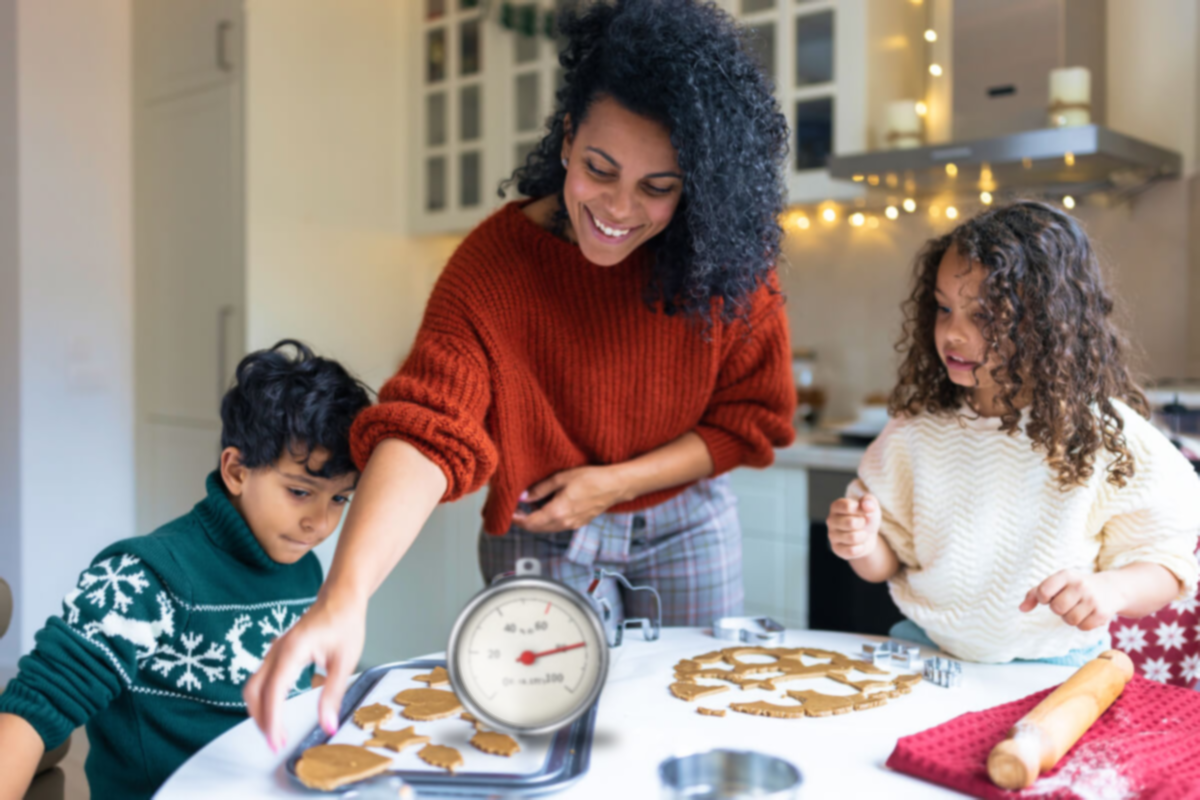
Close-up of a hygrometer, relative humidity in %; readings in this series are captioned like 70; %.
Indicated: 80; %
